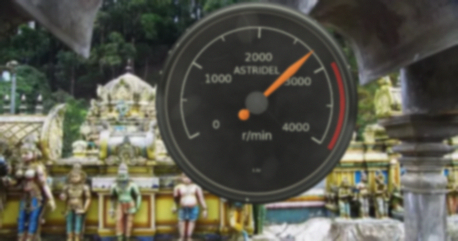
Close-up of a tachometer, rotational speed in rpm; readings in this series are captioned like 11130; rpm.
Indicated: 2750; rpm
